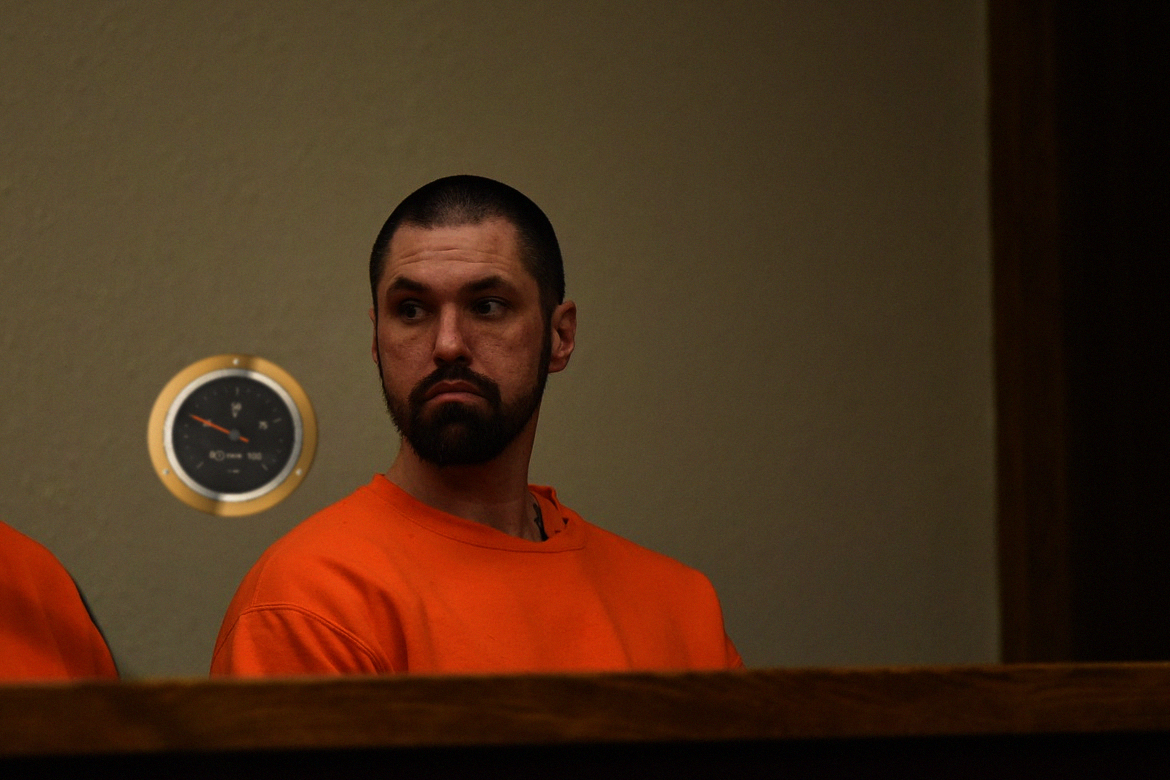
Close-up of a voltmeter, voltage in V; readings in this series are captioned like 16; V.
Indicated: 25; V
